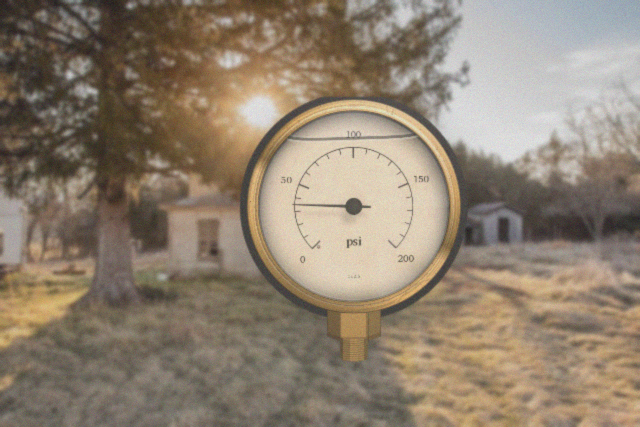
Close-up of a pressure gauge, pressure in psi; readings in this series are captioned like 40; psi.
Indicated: 35; psi
